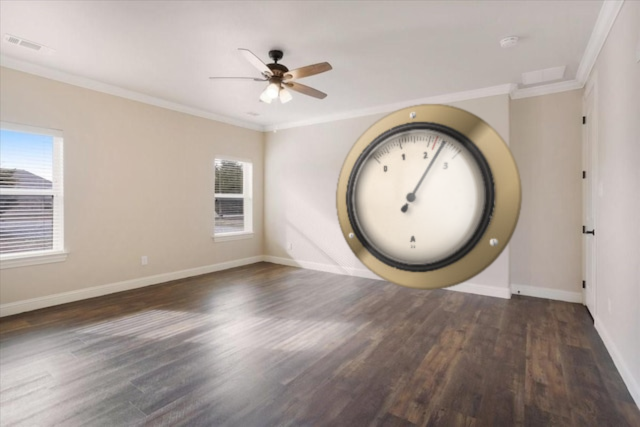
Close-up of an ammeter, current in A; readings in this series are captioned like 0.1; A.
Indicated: 2.5; A
